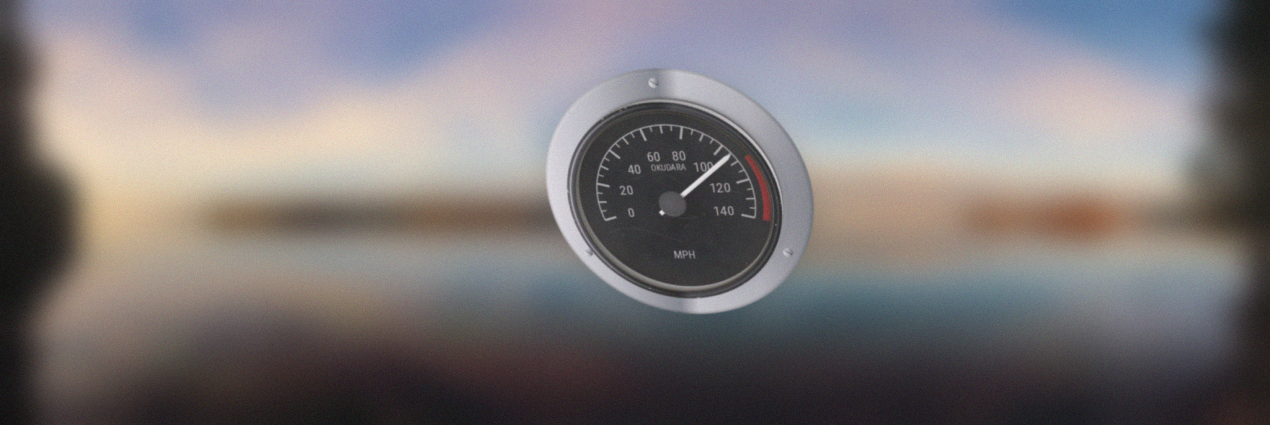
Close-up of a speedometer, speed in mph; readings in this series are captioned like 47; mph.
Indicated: 105; mph
